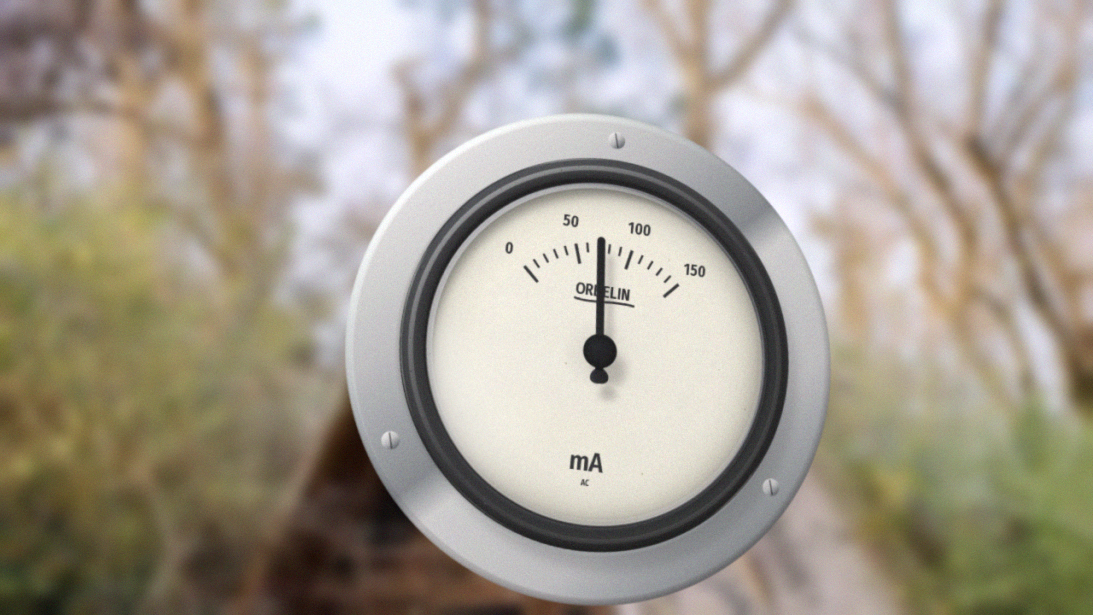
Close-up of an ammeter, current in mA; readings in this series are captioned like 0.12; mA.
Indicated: 70; mA
